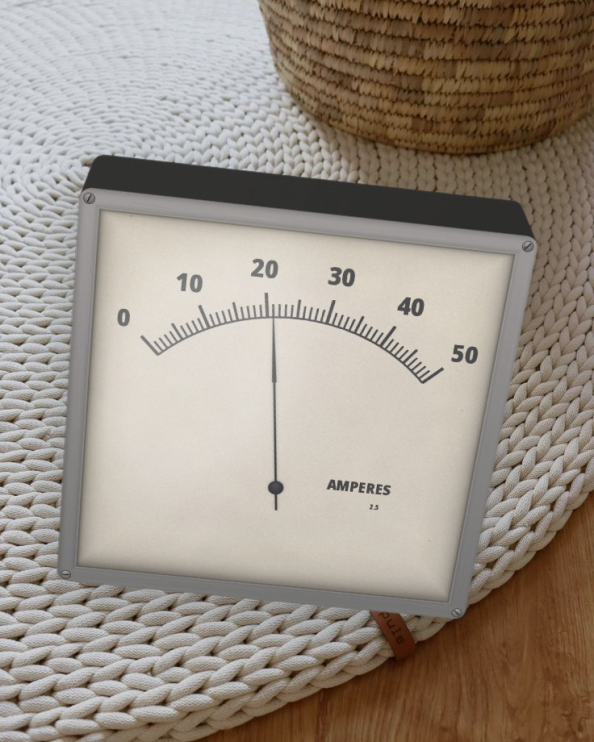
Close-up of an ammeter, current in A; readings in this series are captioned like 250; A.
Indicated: 21; A
